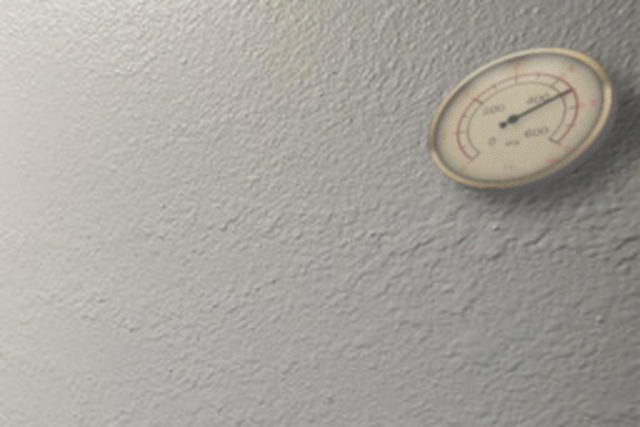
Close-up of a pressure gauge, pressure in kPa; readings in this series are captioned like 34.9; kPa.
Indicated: 450; kPa
